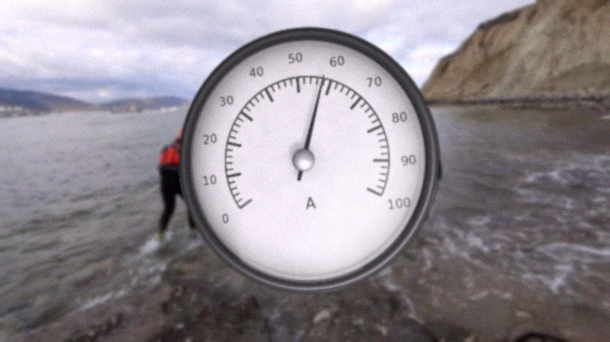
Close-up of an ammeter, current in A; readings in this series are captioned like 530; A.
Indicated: 58; A
